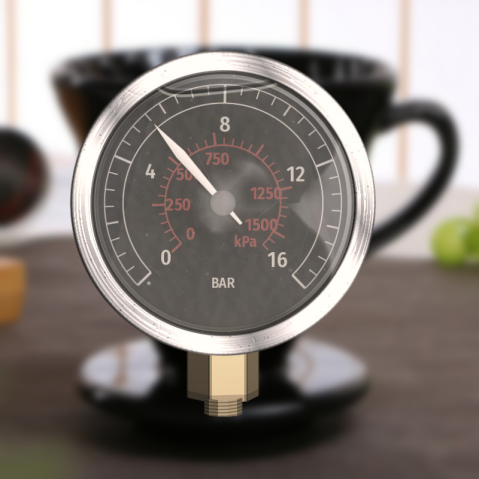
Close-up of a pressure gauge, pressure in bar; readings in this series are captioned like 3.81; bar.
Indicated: 5.5; bar
